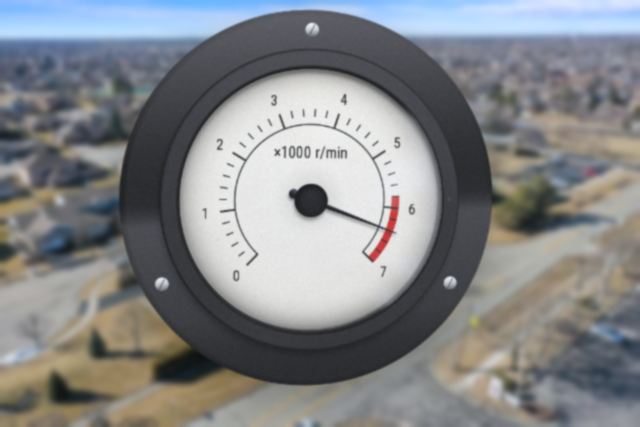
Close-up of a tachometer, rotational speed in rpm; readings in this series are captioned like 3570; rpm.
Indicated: 6400; rpm
